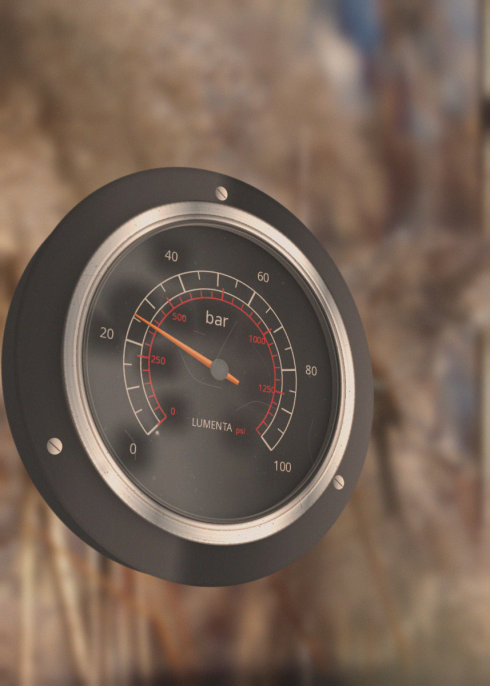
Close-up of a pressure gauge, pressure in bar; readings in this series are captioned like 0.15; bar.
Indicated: 25; bar
